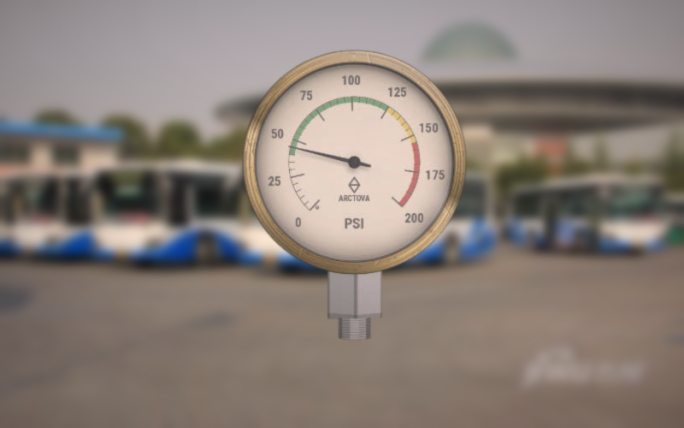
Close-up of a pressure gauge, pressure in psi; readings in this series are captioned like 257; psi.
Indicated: 45; psi
